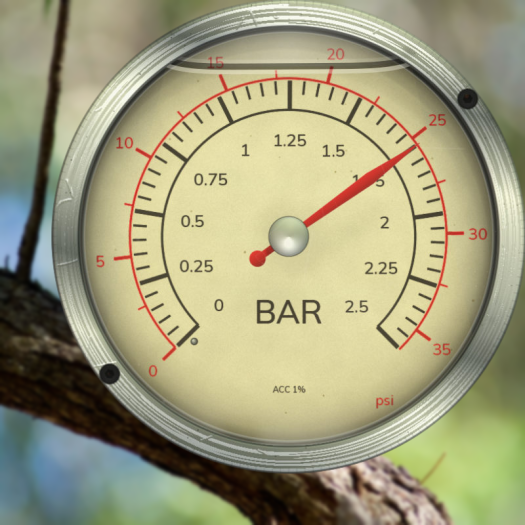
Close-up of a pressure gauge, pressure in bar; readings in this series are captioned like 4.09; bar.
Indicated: 1.75; bar
